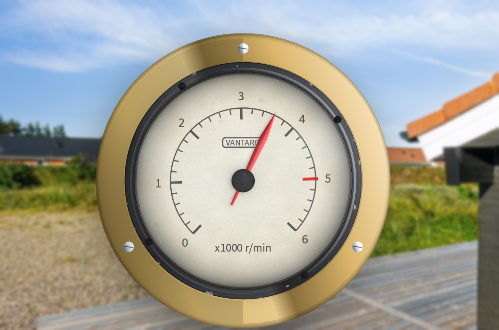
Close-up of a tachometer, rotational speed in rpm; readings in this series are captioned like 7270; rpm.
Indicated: 3600; rpm
